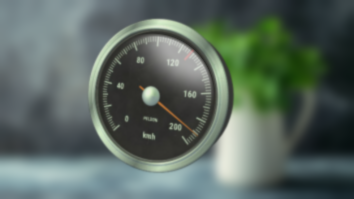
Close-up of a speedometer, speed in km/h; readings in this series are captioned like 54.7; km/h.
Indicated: 190; km/h
